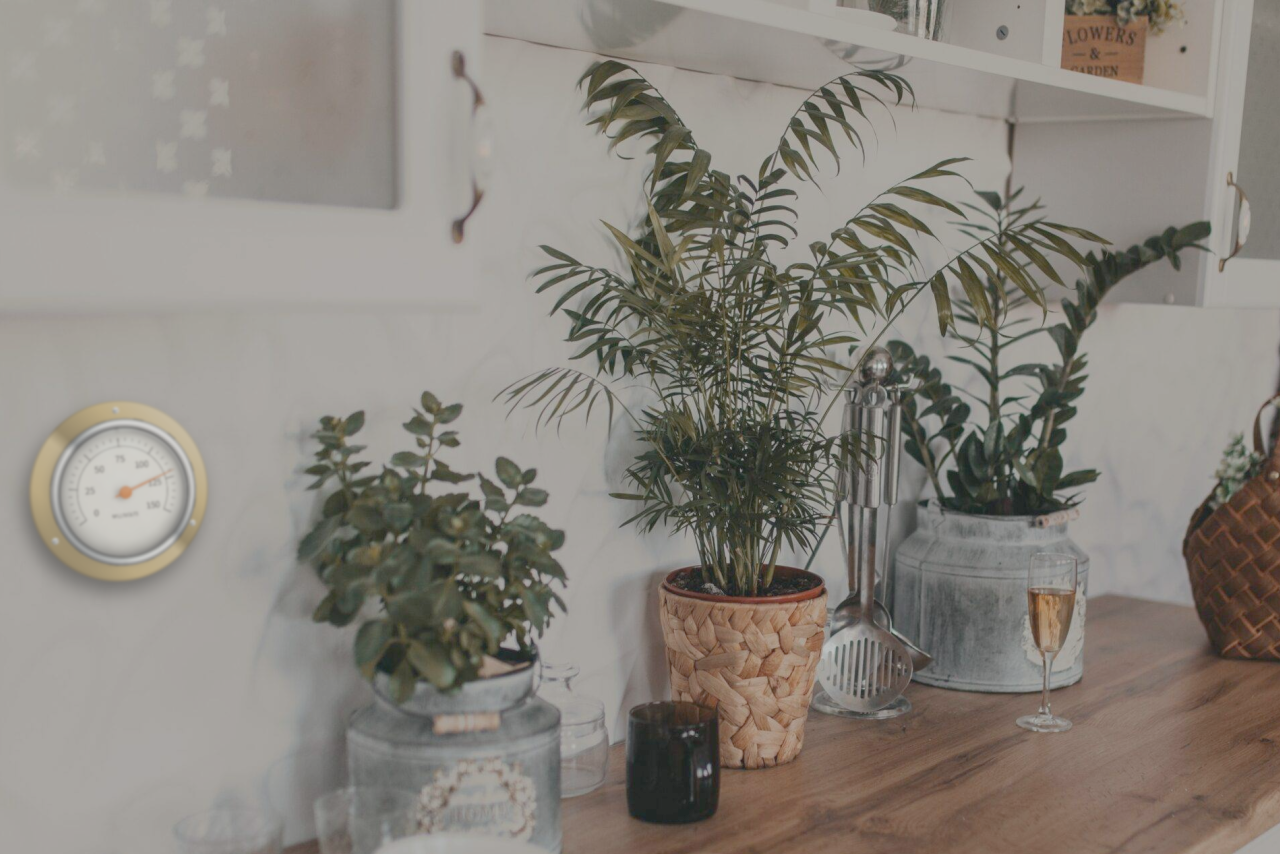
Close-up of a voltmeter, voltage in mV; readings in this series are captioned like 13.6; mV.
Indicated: 120; mV
